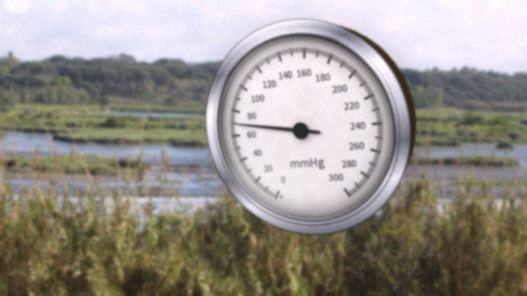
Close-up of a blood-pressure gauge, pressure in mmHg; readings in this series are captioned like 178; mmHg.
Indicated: 70; mmHg
